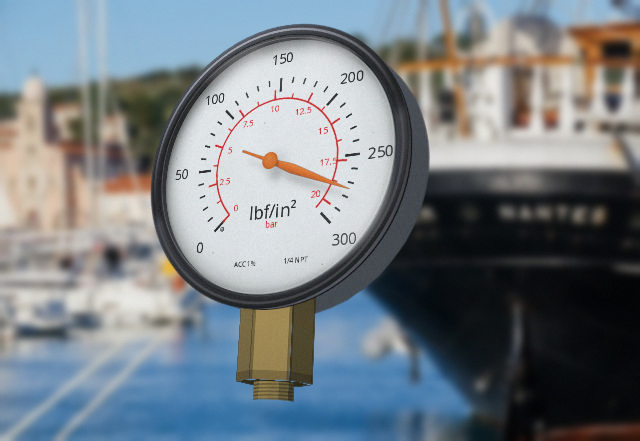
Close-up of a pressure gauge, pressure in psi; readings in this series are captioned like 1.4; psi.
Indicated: 275; psi
